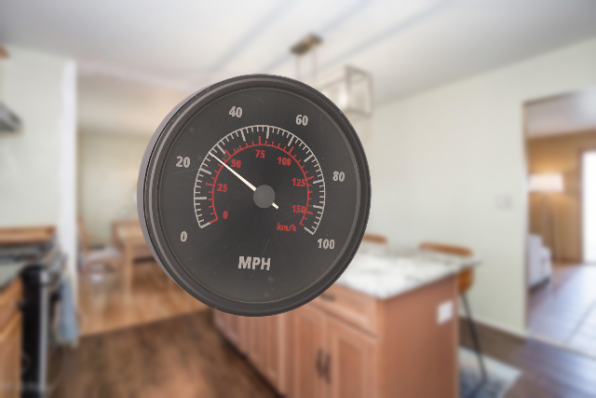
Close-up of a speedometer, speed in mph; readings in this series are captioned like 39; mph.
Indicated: 26; mph
